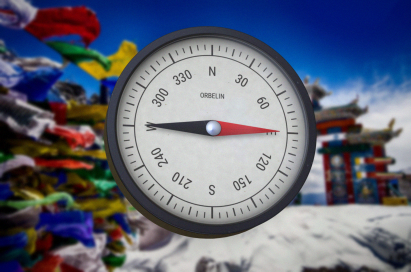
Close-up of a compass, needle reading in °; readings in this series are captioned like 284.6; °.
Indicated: 90; °
